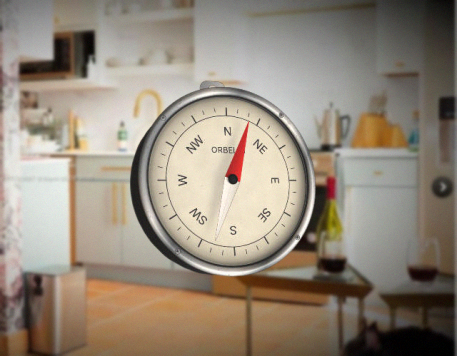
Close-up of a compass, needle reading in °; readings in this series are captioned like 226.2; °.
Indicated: 20; °
